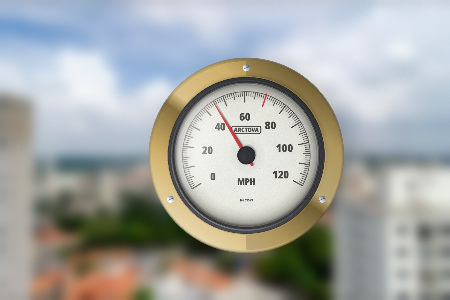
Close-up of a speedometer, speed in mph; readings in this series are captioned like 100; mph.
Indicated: 45; mph
